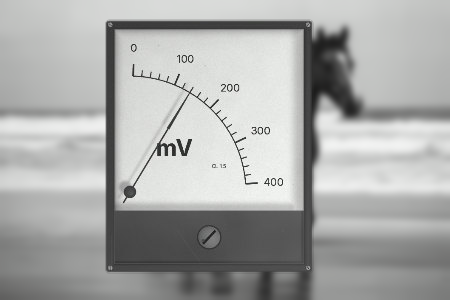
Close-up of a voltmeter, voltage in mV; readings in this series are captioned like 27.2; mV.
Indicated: 140; mV
